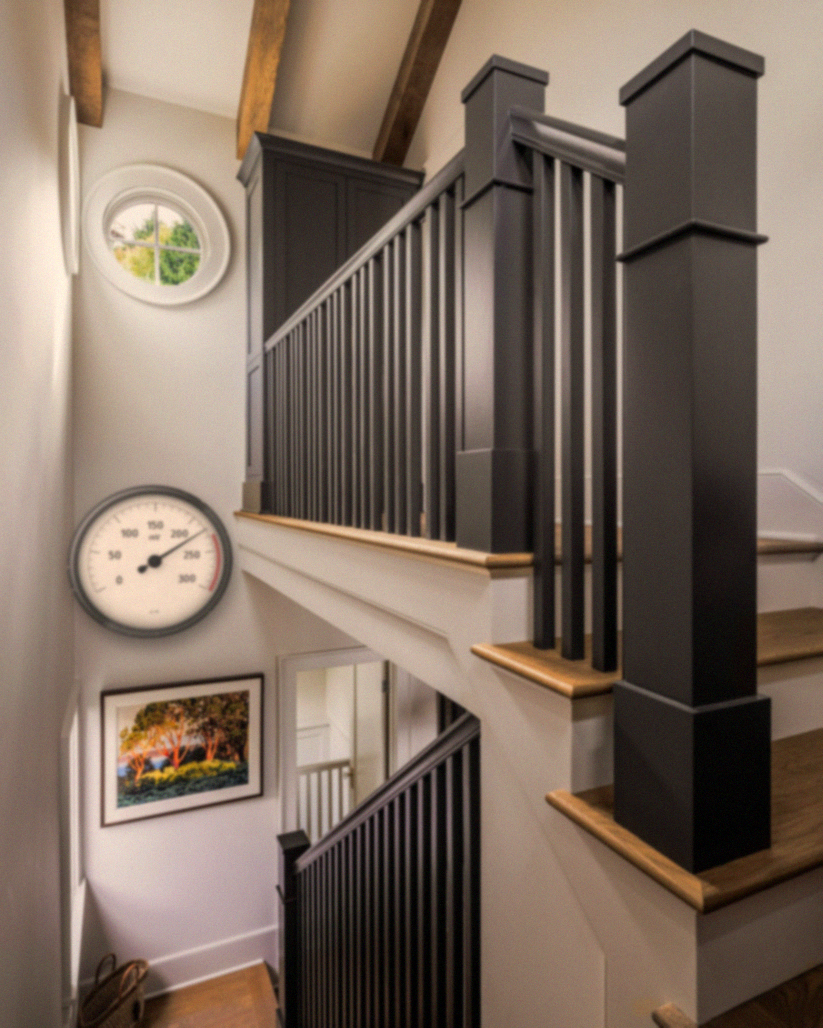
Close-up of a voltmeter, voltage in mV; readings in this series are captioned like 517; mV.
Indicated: 220; mV
